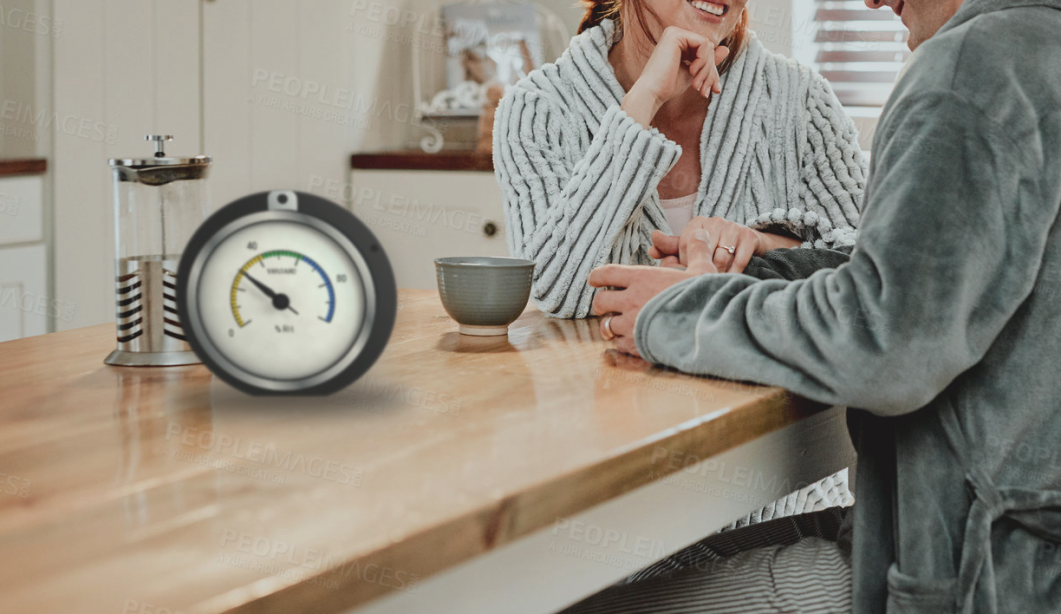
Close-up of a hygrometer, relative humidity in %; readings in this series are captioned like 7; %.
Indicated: 30; %
